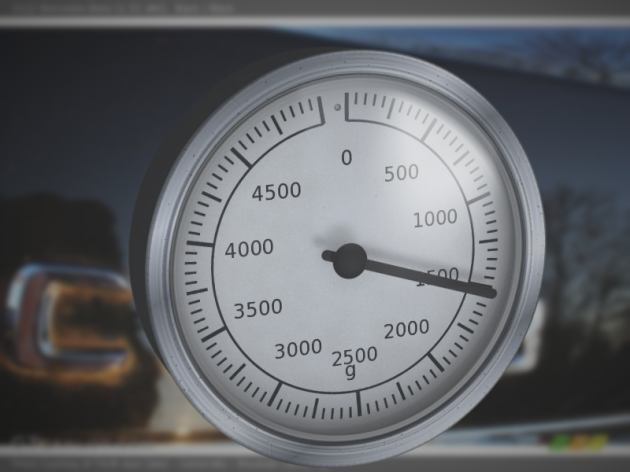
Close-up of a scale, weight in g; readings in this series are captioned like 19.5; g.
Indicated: 1525; g
